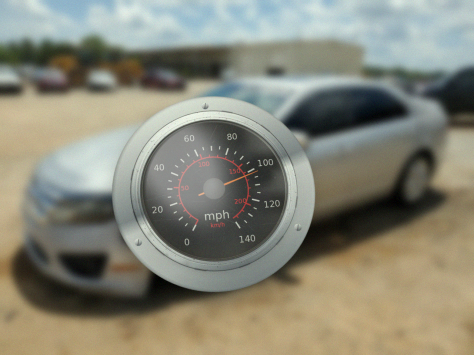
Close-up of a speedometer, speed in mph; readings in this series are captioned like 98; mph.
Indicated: 102.5; mph
